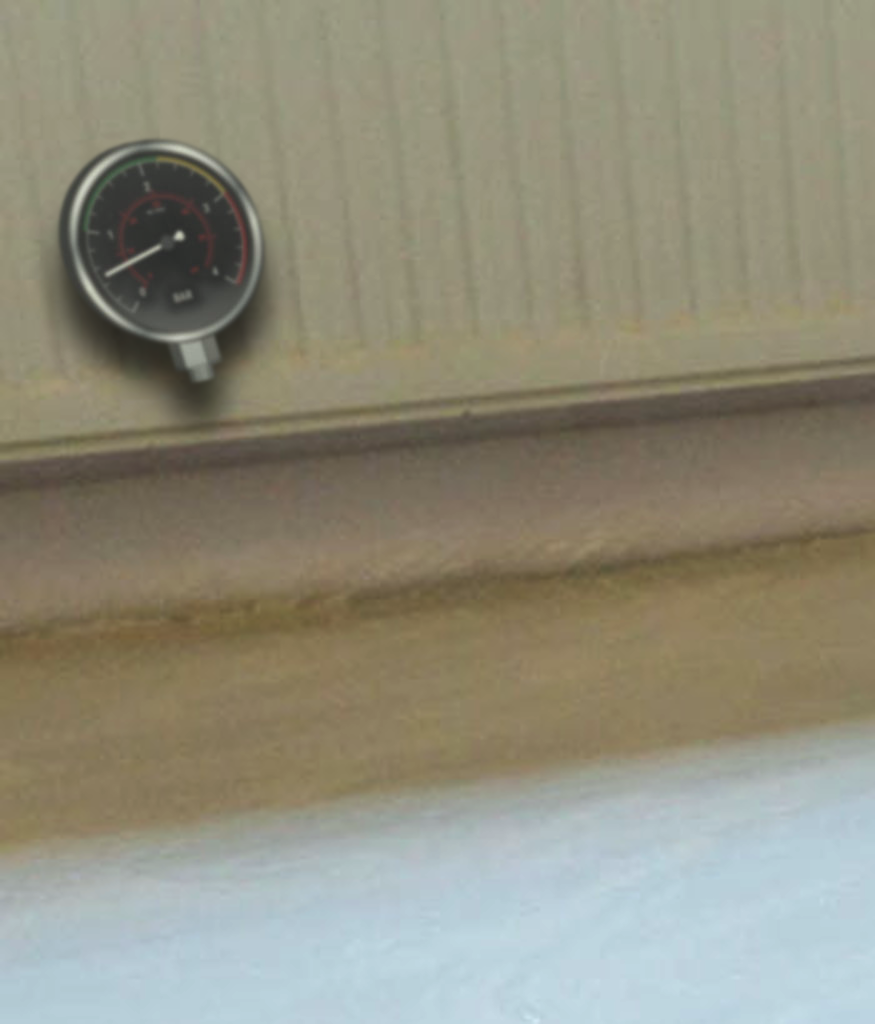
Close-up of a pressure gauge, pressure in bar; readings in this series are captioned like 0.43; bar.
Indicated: 0.5; bar
